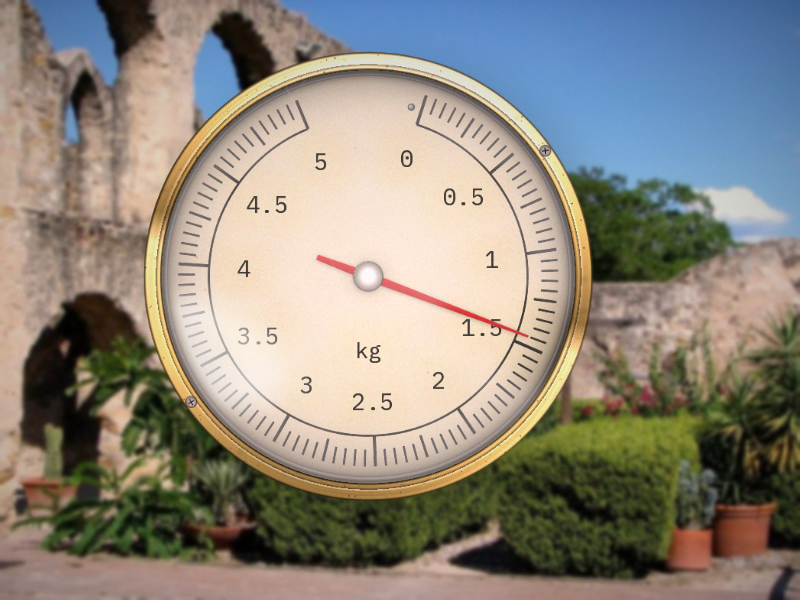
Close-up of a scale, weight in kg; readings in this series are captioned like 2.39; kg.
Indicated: 1.45; kg
